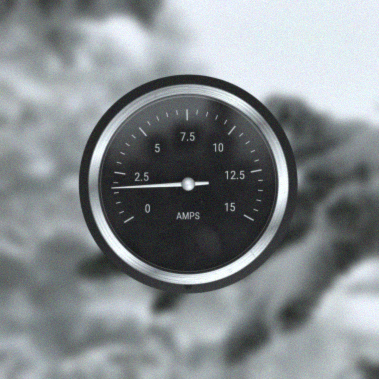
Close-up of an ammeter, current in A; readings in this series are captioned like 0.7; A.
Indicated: 1.75; A
